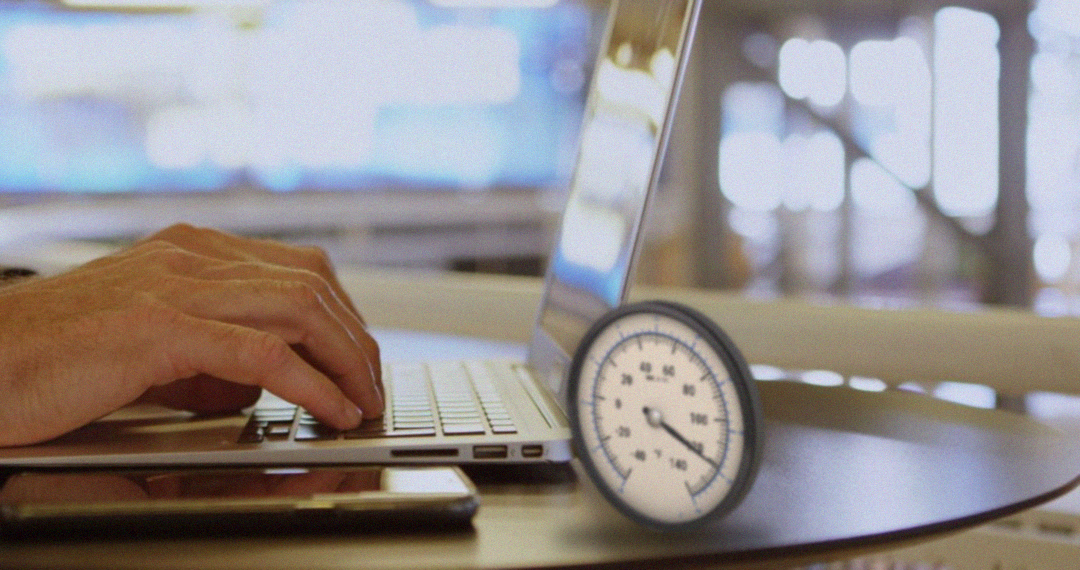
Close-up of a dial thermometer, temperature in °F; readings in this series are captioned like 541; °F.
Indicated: 120; °F
